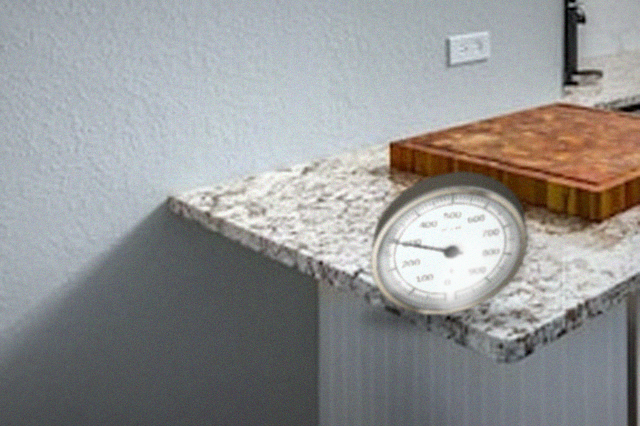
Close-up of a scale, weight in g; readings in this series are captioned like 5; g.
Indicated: 300; g
